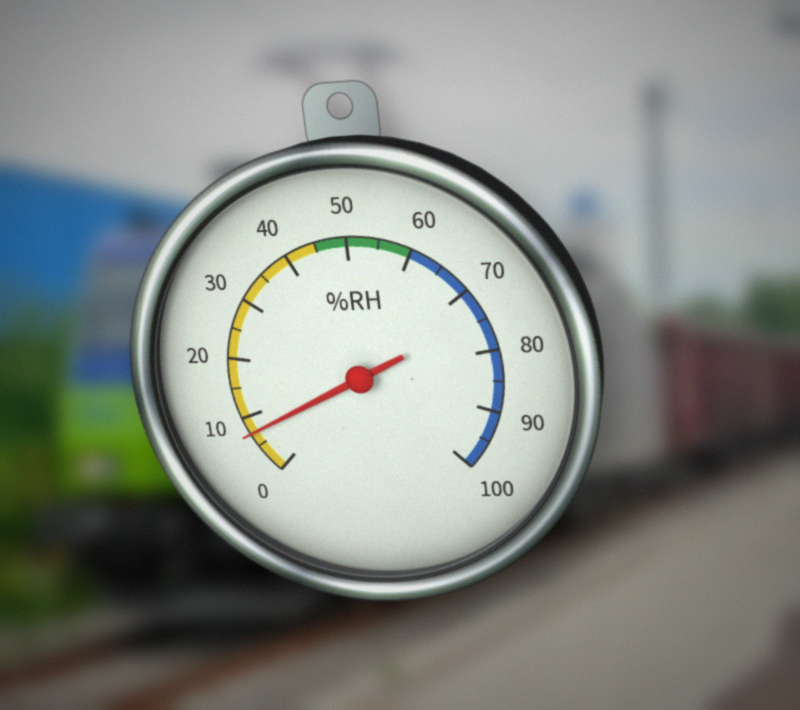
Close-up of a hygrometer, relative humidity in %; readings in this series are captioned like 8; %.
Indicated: 7.5; %
